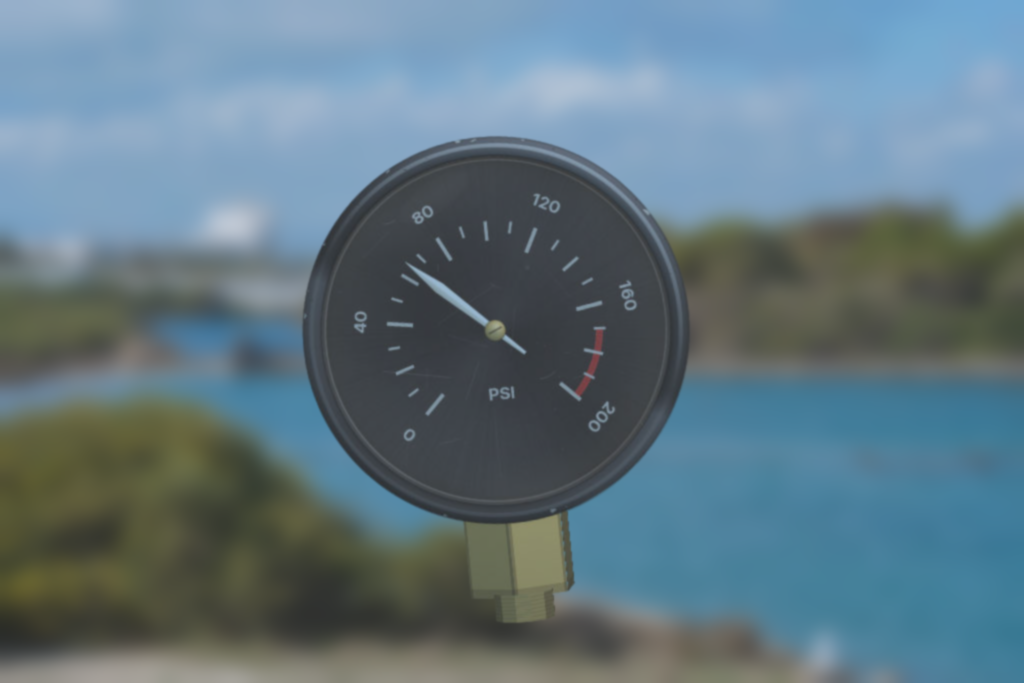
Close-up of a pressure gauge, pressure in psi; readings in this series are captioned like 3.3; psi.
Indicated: 65; psi
